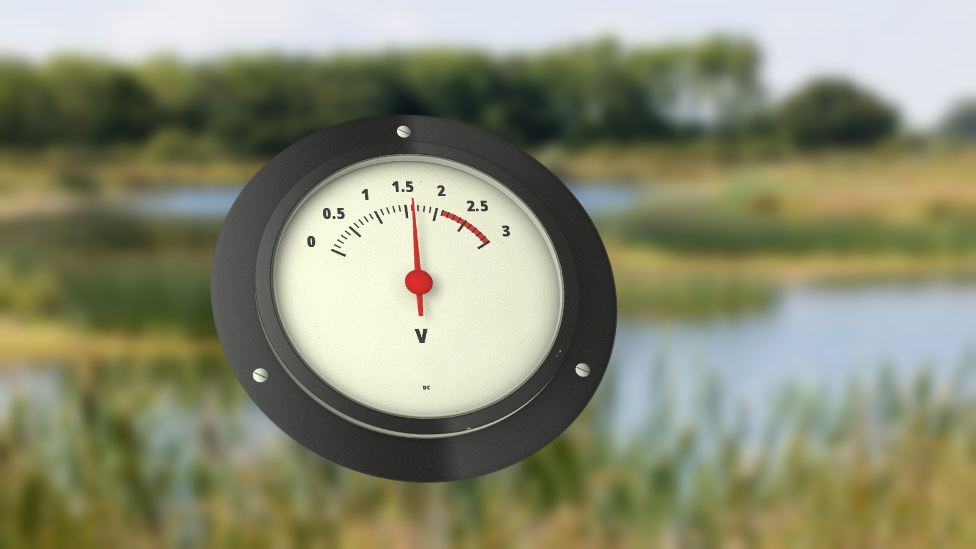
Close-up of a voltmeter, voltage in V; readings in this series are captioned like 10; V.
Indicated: 1.6; V
